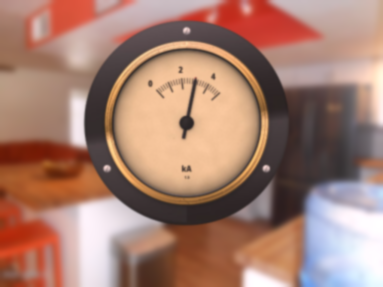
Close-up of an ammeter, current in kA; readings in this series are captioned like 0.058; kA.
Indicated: 3; kA
